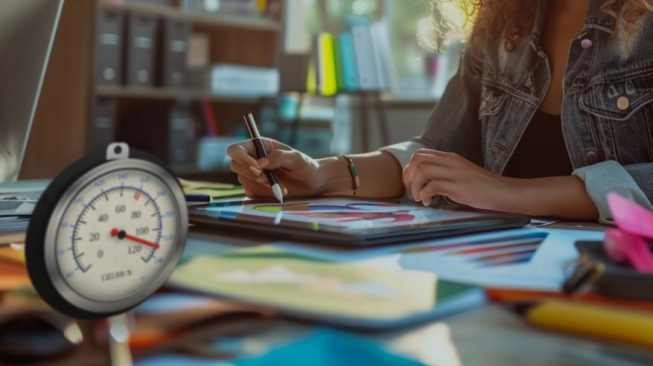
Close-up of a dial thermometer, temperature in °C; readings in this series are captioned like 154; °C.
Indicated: 110; °C
